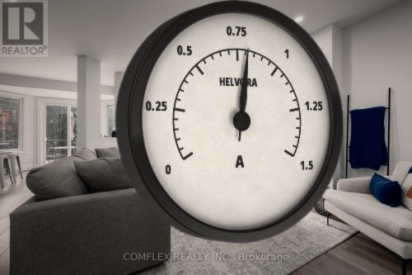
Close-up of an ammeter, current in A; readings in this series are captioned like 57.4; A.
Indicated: 0.8; A
